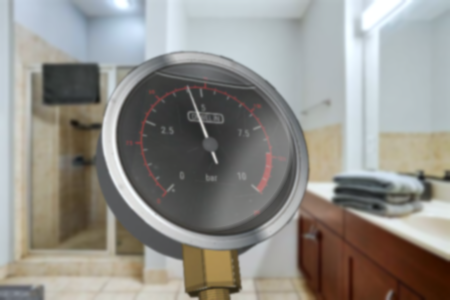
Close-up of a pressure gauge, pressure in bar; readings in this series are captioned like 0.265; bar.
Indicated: 4.5; bar
